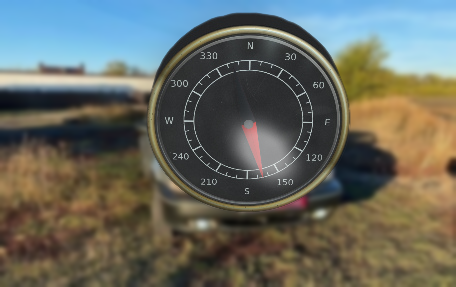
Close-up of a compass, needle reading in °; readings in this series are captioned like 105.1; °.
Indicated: 165; °
